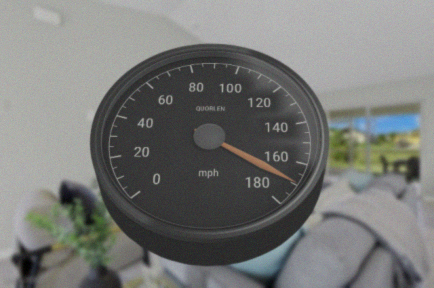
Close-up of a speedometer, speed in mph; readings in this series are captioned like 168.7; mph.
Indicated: 170; mph
